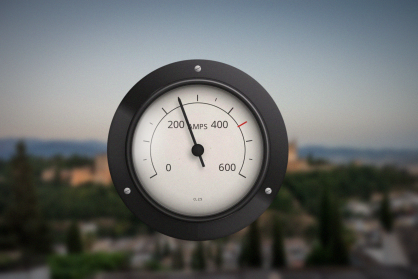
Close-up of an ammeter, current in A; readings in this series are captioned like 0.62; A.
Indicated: 250; A
